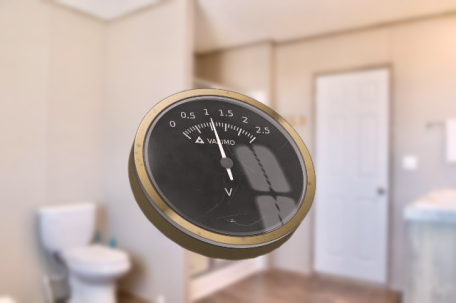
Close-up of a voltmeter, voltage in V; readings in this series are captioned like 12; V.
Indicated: 1; V
